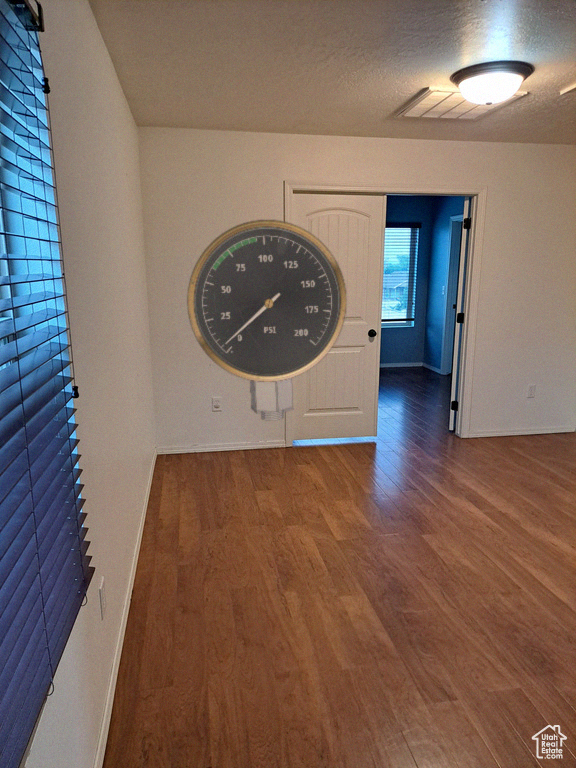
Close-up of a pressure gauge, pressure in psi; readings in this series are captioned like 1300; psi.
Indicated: 5; psi
